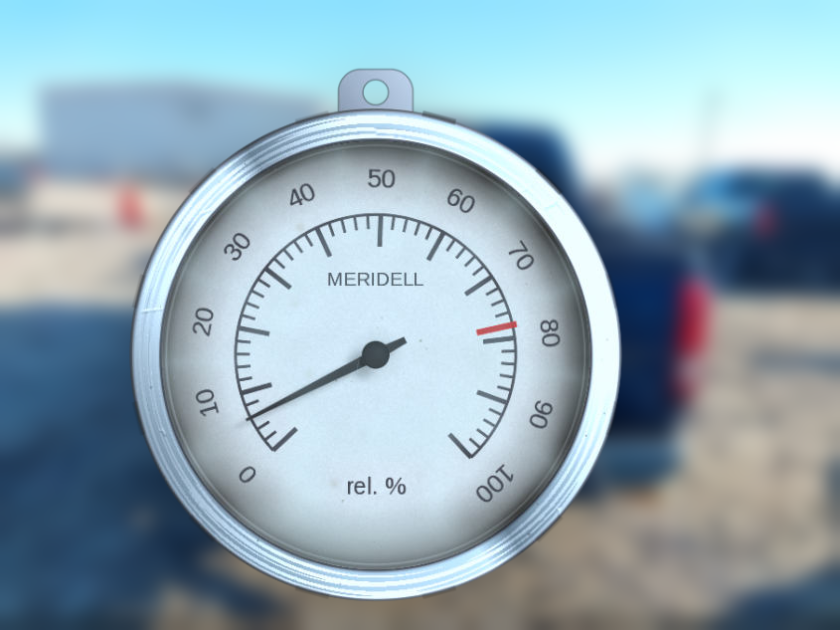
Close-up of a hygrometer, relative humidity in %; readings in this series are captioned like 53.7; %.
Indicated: 6; %
